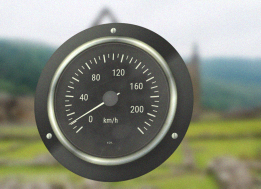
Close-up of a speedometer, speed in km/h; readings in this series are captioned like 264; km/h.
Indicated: 10; km/h
